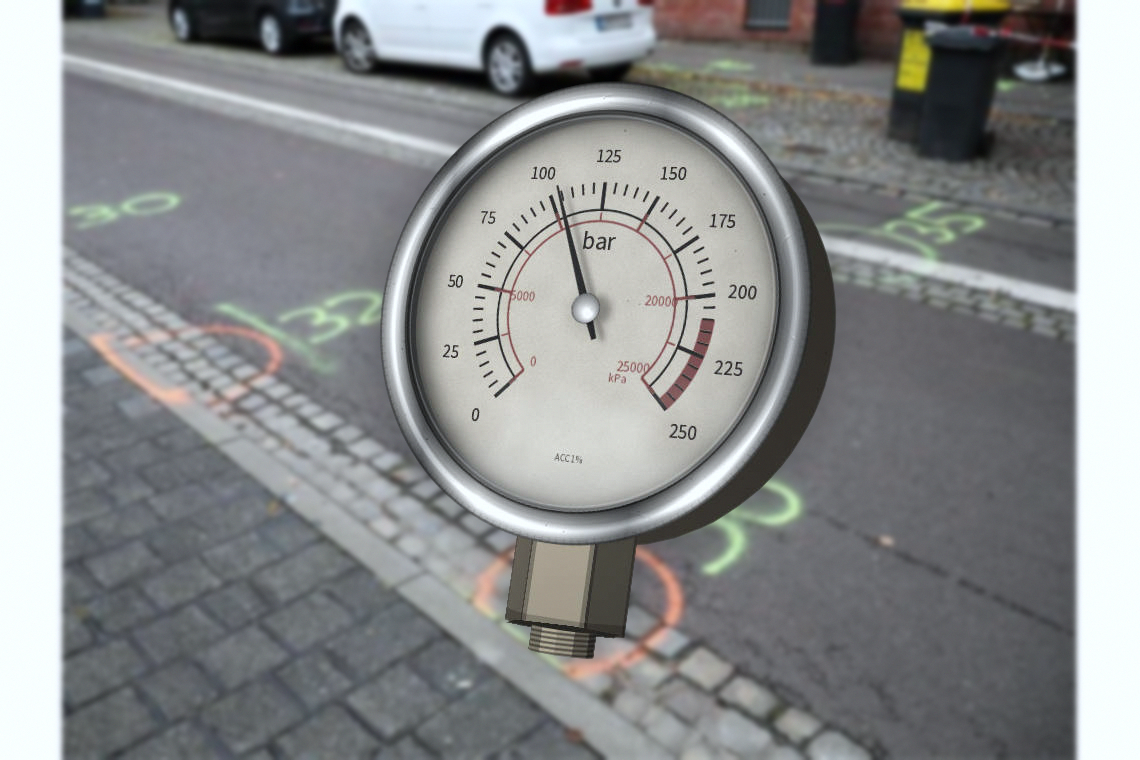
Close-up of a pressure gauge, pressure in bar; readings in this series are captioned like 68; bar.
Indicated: 105; bar
